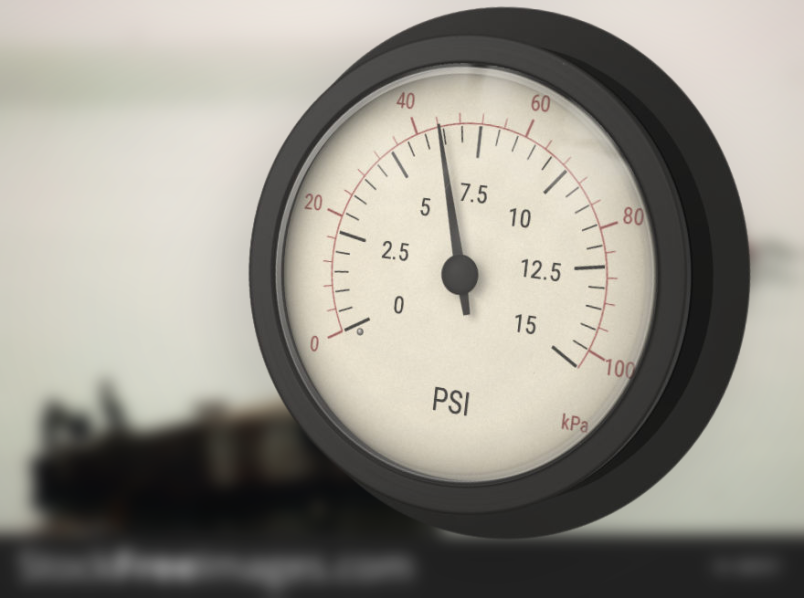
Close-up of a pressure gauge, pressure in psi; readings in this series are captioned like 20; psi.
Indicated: 6.5; psi
